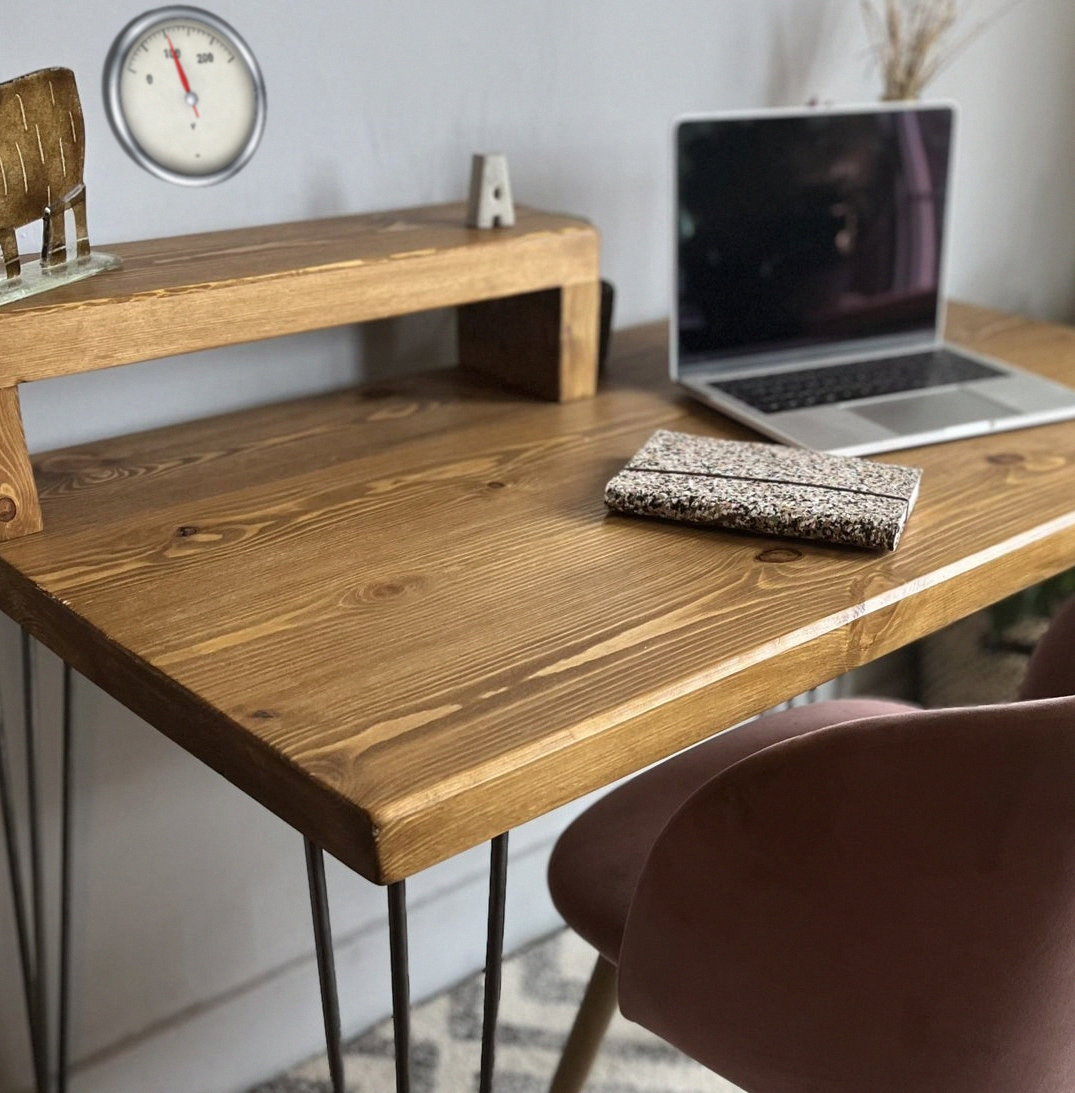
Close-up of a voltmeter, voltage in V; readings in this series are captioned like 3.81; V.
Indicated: 100; V
